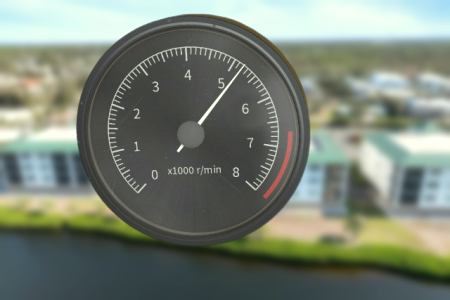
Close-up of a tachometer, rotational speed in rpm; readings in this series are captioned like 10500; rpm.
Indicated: 5200; rpm
